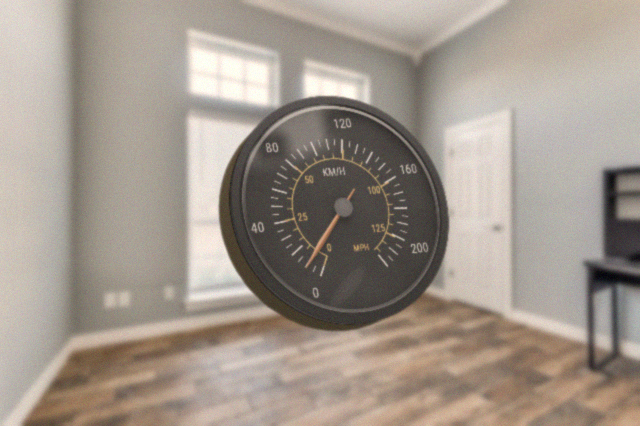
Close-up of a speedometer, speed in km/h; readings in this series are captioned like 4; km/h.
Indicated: 10; km/h
